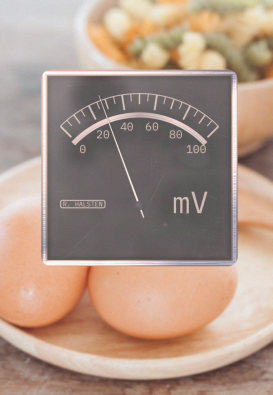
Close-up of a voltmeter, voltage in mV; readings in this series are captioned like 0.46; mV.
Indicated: 27.5; mV
